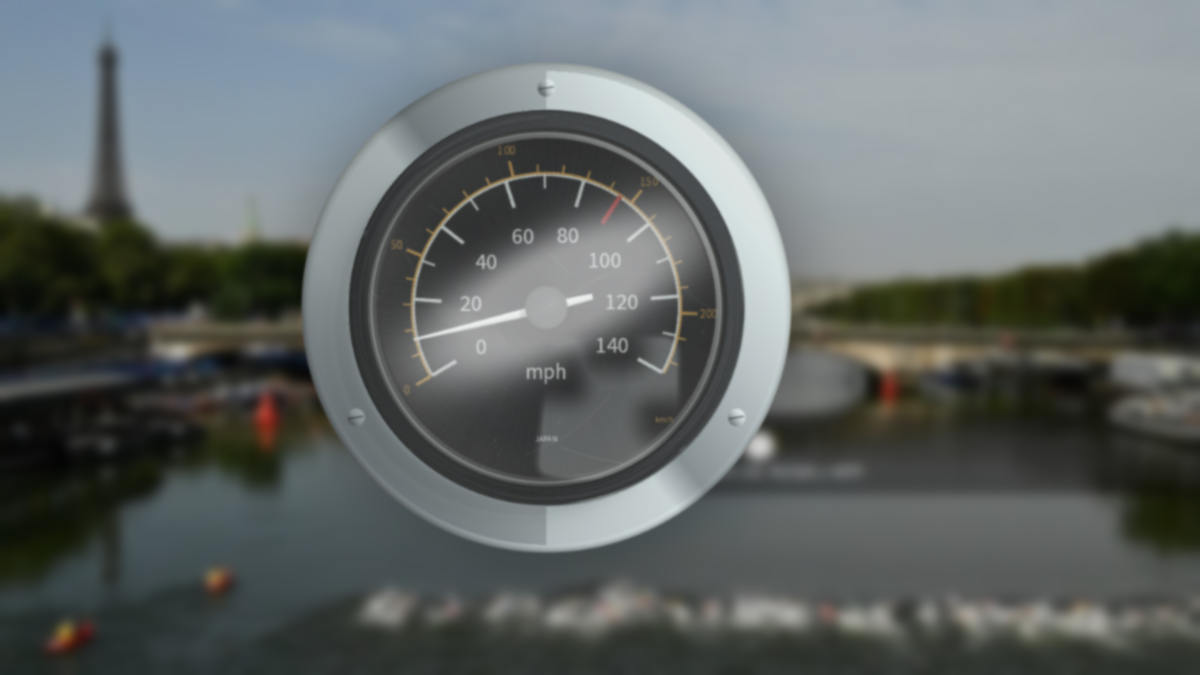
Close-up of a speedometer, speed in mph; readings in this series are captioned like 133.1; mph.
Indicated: 10; mph
